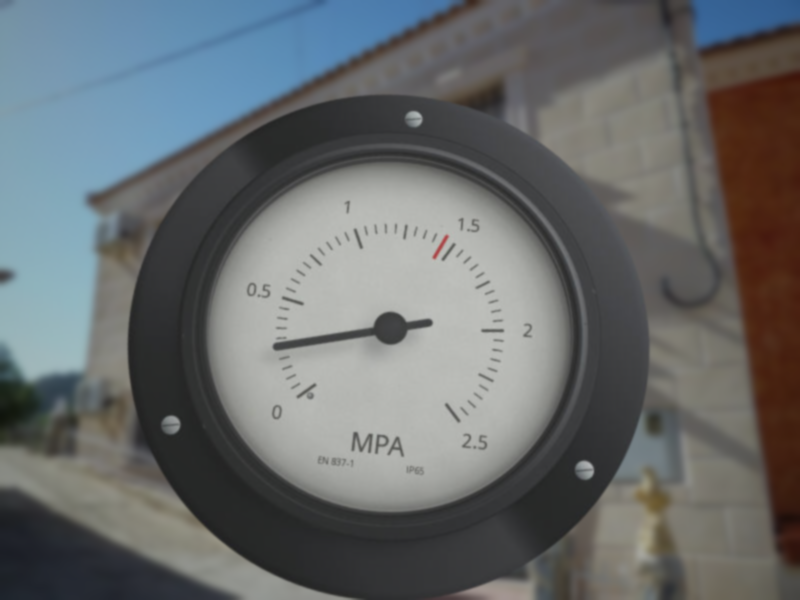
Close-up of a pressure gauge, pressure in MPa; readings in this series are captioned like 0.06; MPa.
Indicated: 0.25; MPa
